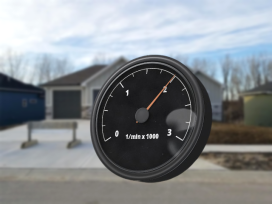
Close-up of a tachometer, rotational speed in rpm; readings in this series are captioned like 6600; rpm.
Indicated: 2000; rpm
